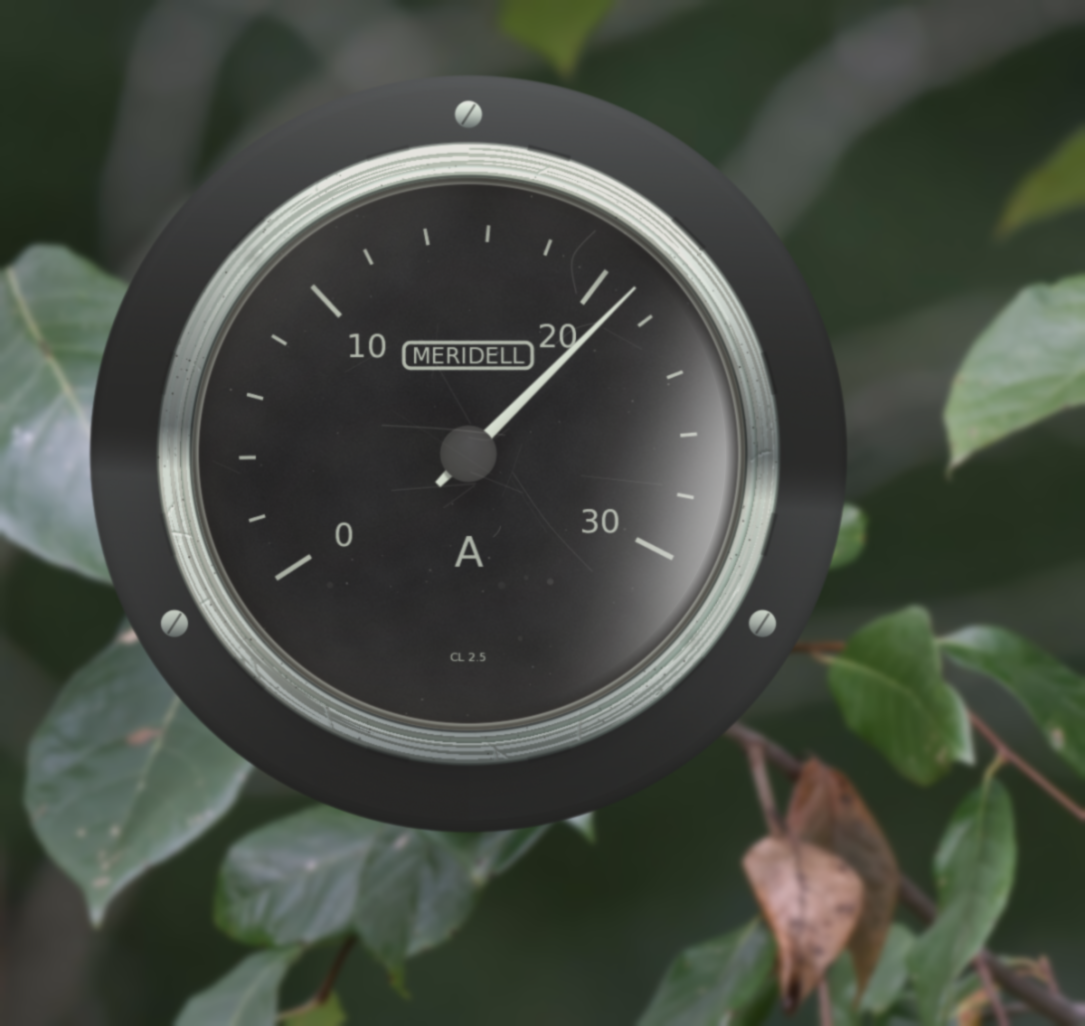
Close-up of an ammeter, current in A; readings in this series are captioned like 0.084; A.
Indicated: 21; A
